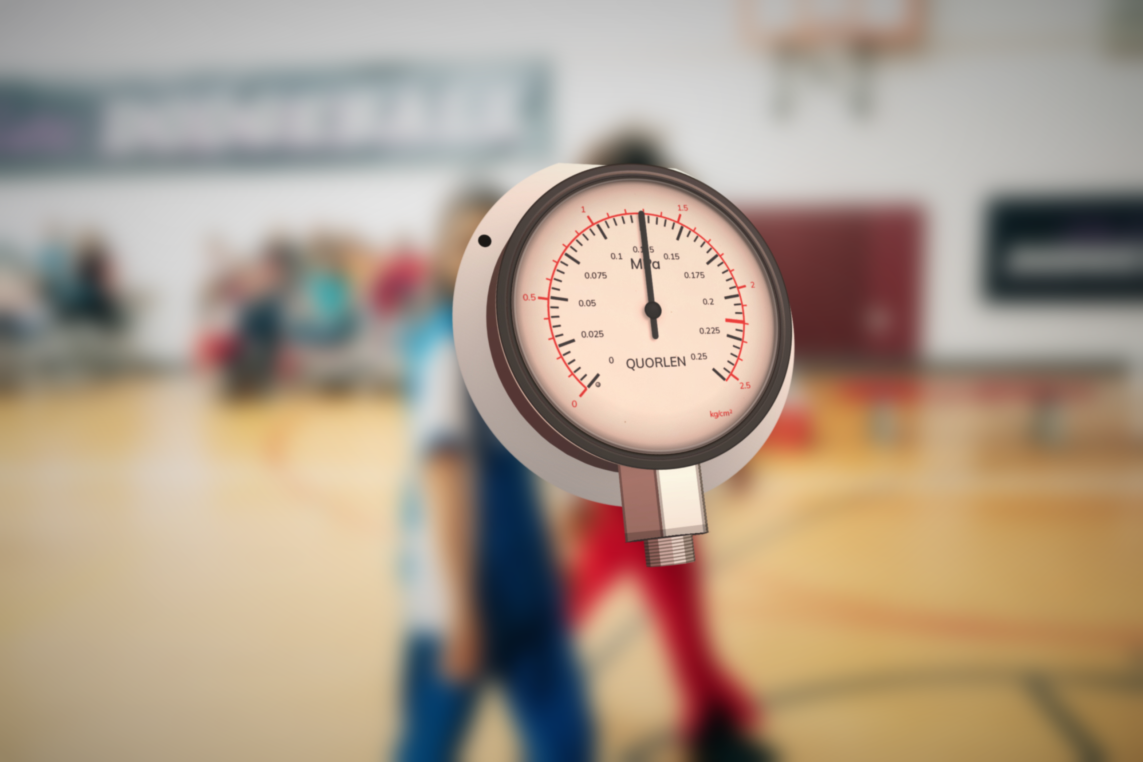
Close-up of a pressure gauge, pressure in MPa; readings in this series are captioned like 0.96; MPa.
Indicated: 0.125; MPa
